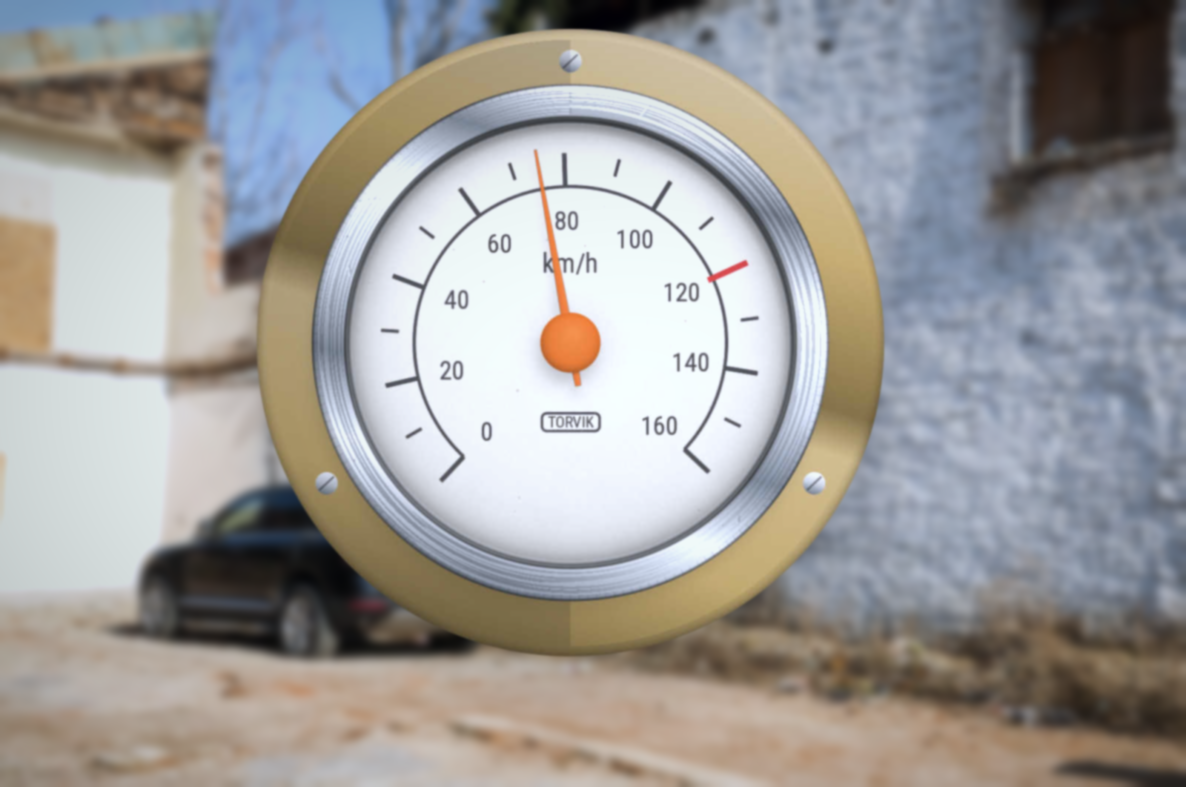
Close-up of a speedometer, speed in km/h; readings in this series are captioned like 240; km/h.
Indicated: 75; km/h
